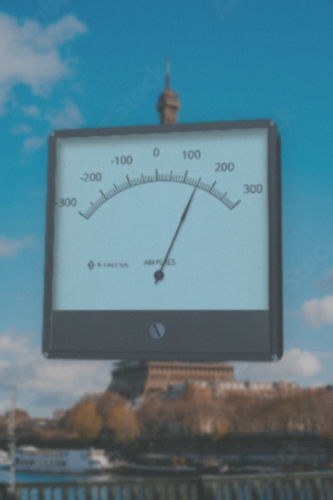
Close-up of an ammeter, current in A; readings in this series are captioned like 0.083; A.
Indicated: 150; A
